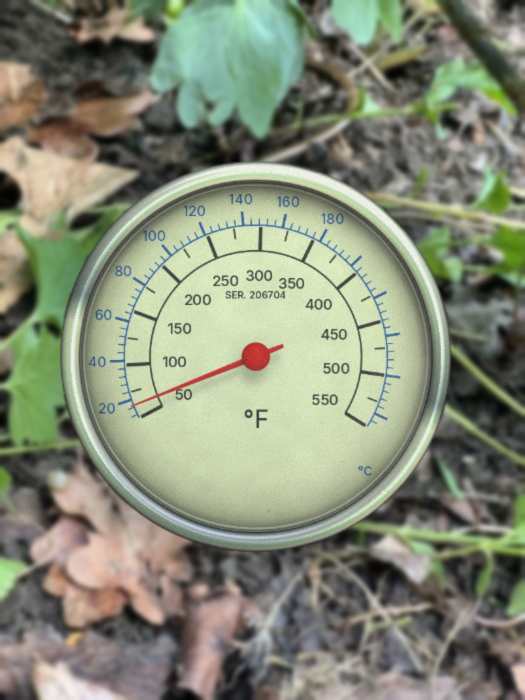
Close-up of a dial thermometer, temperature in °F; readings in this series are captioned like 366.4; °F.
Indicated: 62.5; °F
